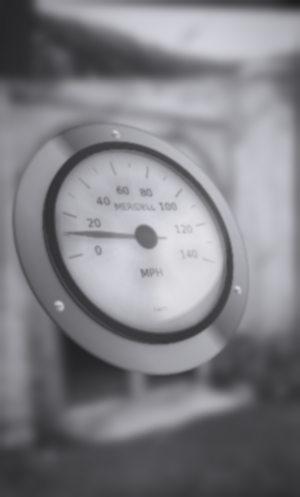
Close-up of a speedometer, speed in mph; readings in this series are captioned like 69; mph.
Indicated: 10; mph
